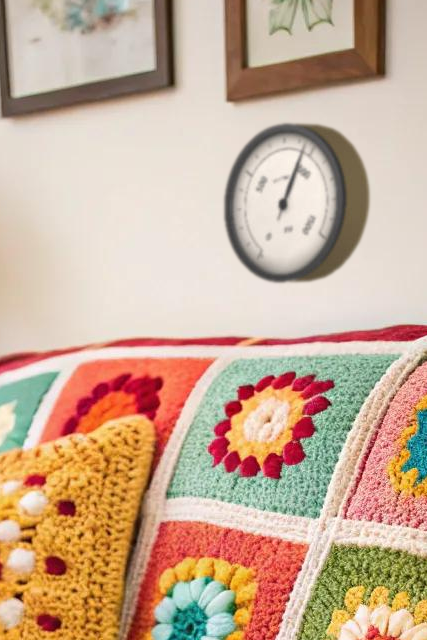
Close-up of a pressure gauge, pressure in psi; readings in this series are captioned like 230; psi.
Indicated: 950; psi
